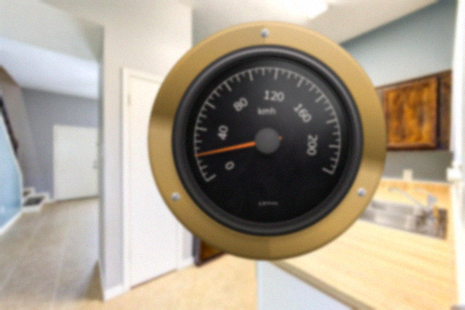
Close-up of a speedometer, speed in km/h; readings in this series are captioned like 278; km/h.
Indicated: 20; km/h
